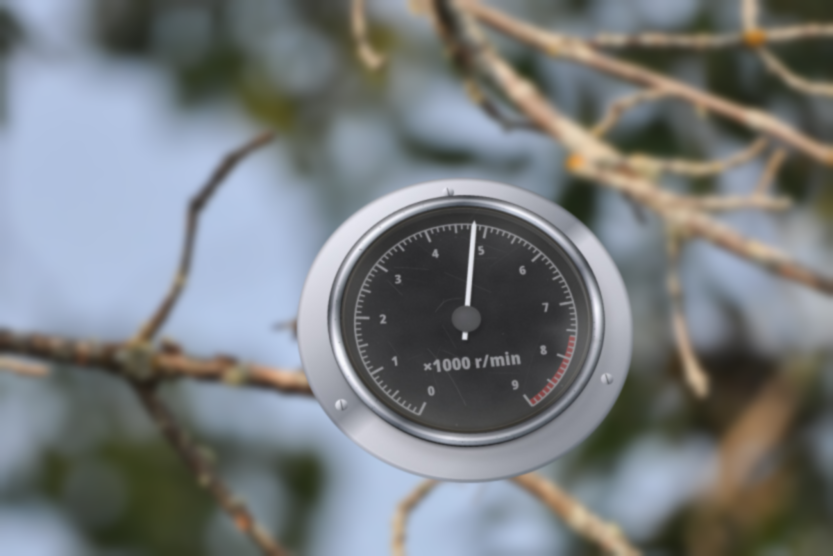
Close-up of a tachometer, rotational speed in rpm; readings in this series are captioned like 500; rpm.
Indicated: 4800; rpm
